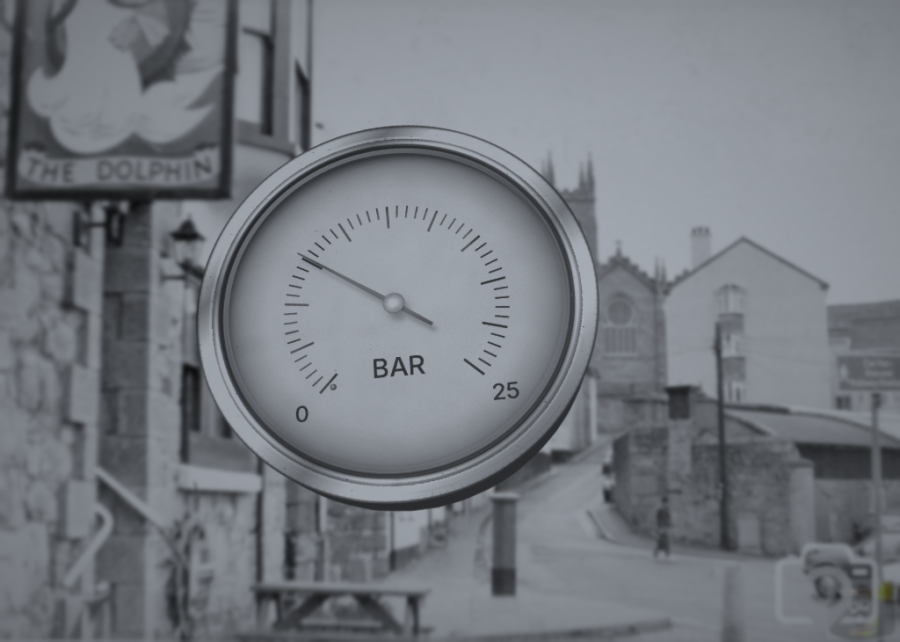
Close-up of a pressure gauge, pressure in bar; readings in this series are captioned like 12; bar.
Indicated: 7.5; bar
